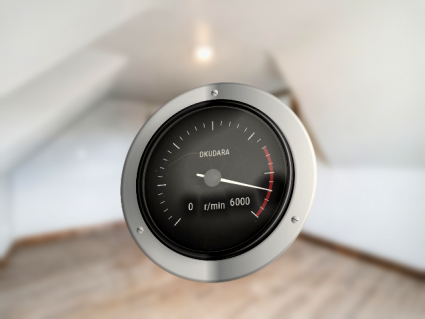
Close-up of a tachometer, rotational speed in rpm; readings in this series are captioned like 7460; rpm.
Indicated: 5400; rpm
